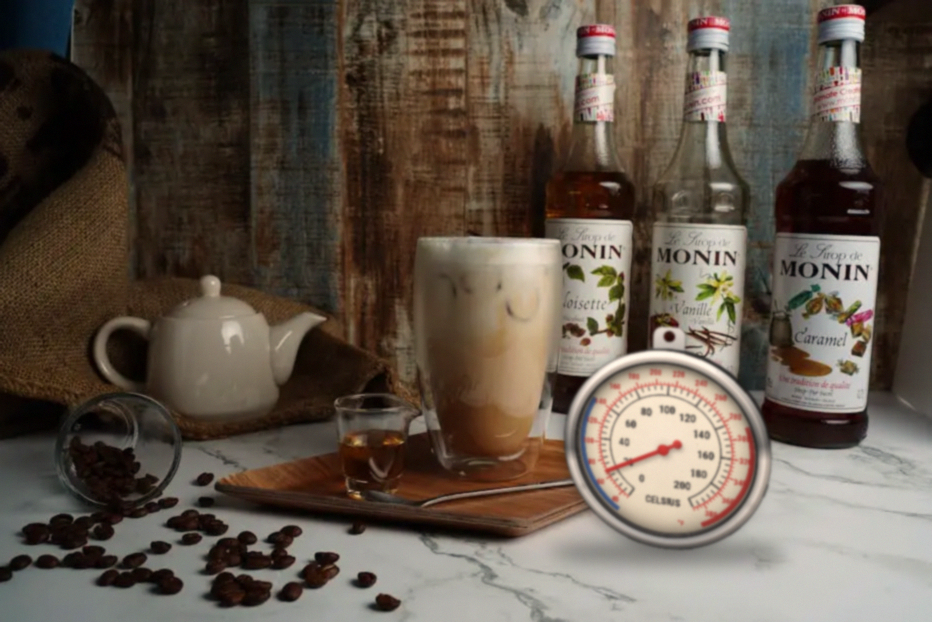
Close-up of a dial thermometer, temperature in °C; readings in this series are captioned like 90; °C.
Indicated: 20; °C
